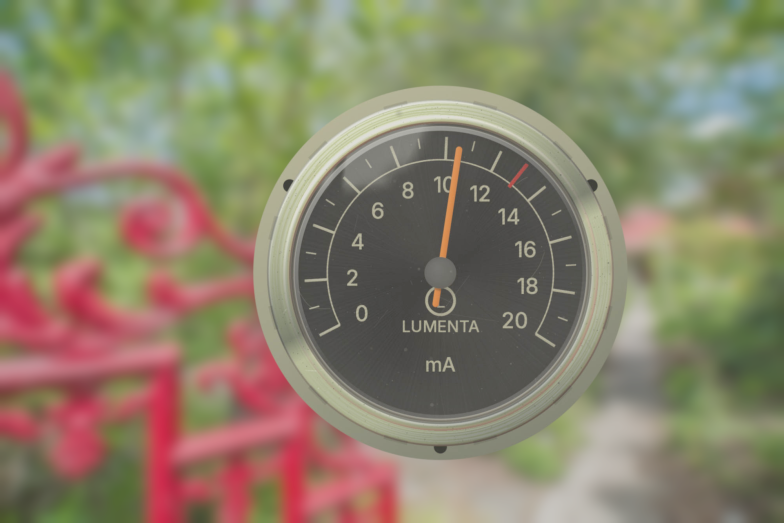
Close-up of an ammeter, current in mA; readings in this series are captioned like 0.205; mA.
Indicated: 10.5; mA
